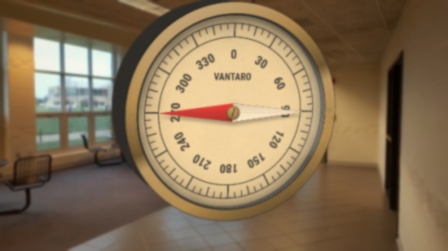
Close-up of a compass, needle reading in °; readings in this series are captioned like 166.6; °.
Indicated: 270; °
